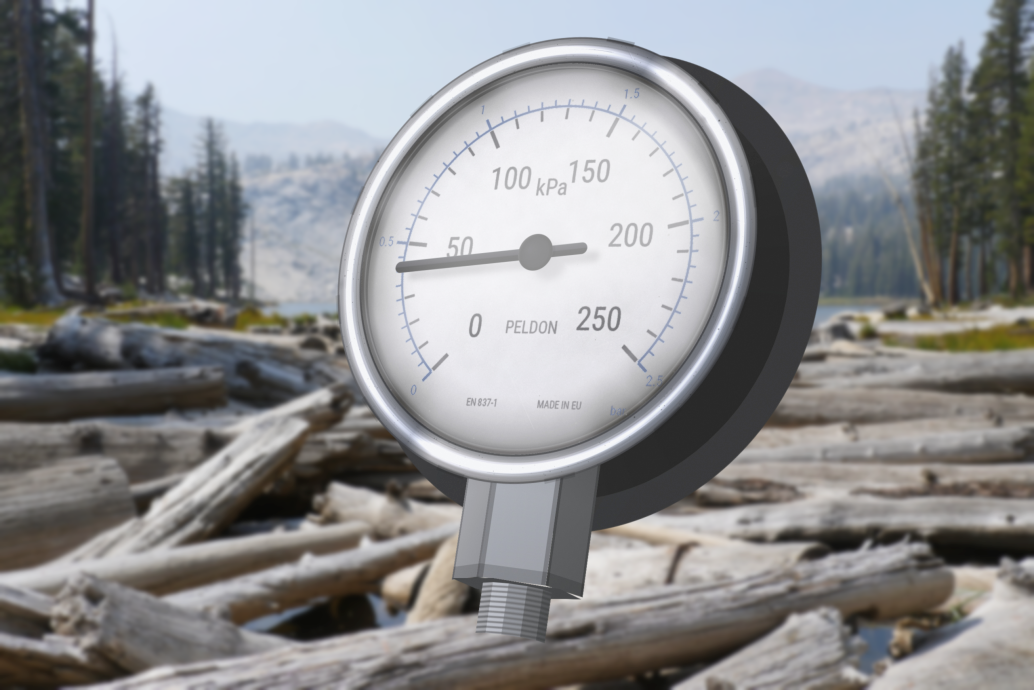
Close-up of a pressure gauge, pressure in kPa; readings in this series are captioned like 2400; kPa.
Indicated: 40; kPa
